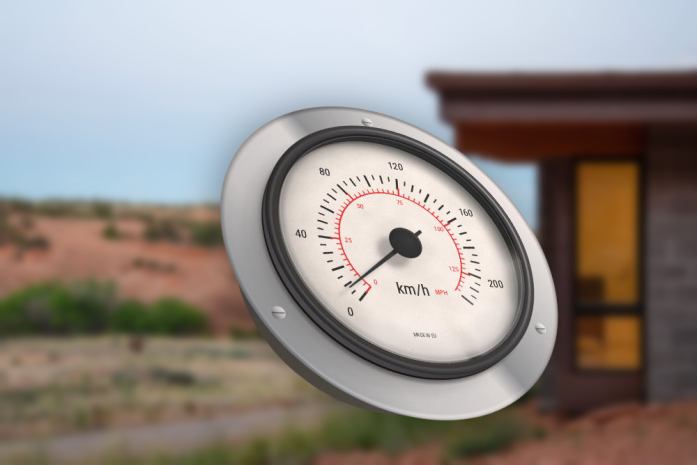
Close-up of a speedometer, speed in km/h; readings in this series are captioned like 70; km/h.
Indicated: 7.5; km/h
